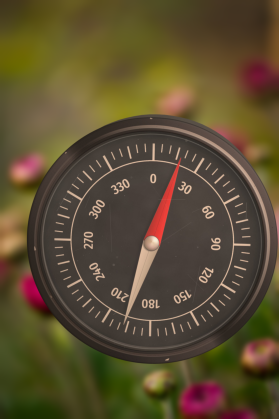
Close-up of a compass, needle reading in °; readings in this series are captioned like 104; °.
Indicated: 17.5; °
